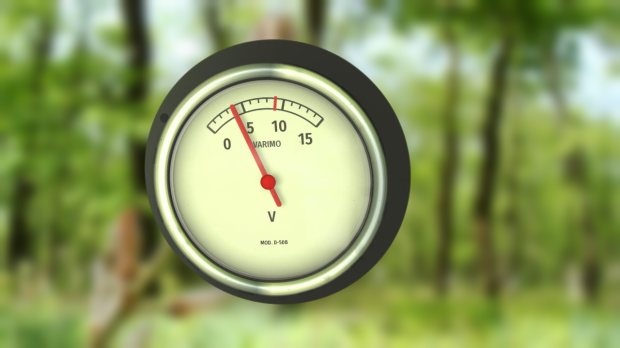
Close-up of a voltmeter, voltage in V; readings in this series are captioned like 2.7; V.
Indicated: 4; V
